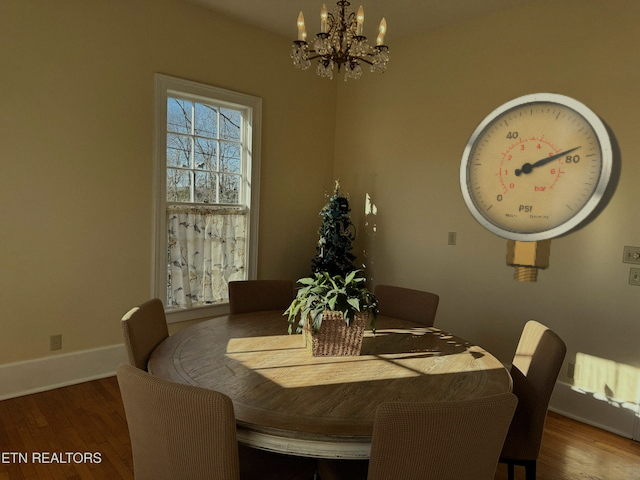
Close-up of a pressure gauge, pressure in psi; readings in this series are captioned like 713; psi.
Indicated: 76; psi
